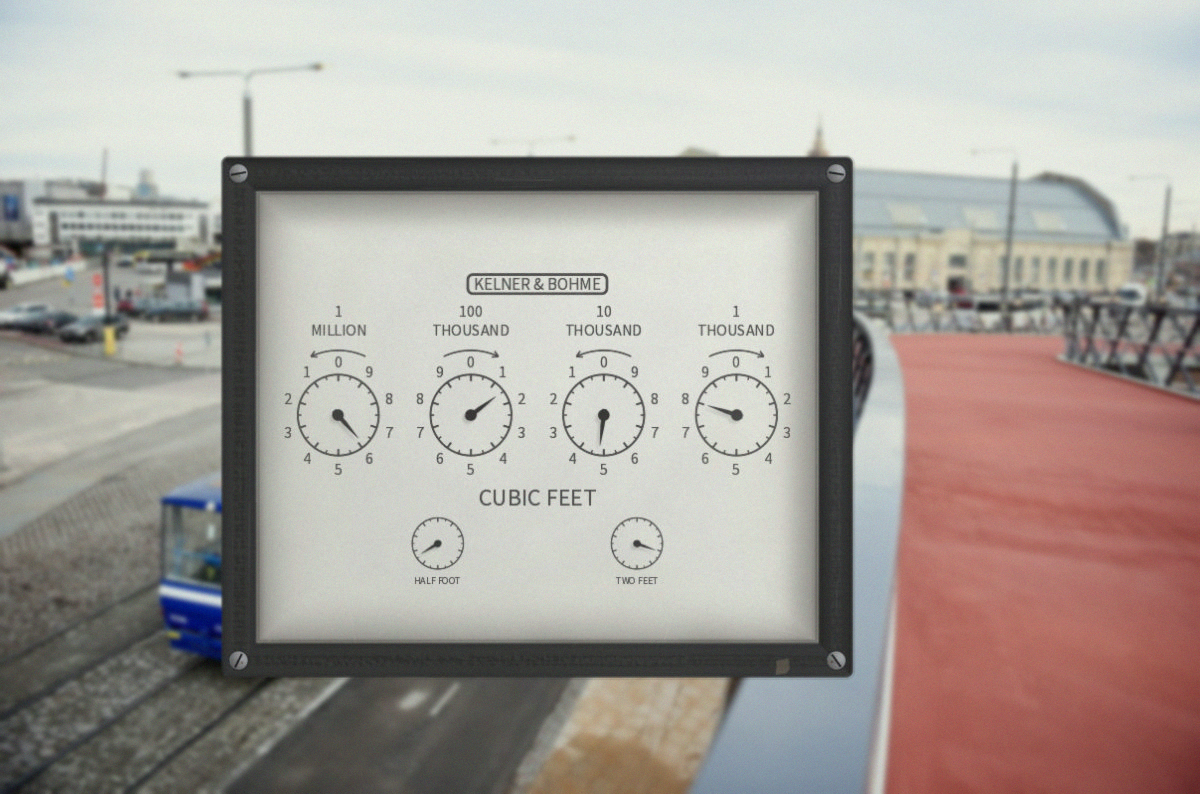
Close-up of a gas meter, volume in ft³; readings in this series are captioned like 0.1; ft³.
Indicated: 614800; ft³
